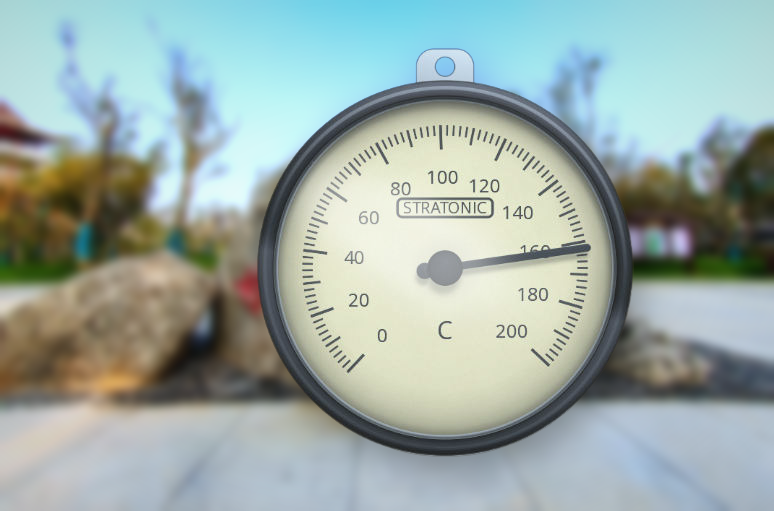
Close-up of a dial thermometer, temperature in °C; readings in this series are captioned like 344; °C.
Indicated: 162; °C
